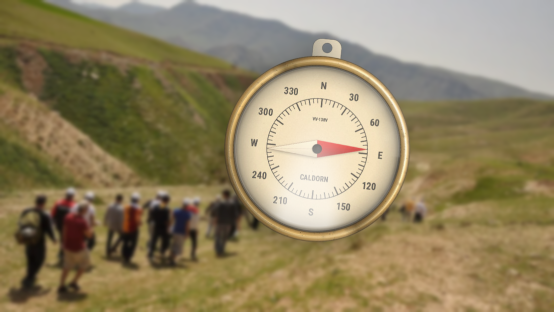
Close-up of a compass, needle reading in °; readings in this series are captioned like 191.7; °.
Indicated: 85; °
